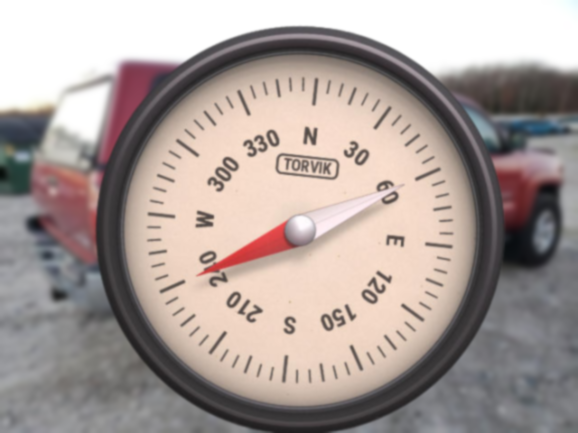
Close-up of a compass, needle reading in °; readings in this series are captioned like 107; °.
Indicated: 240; °
